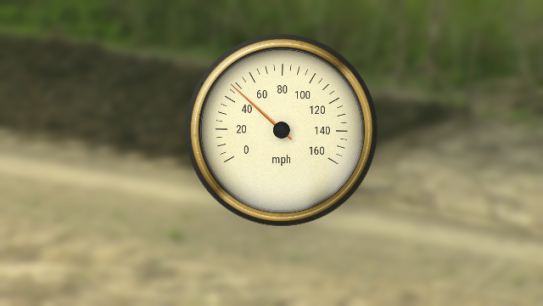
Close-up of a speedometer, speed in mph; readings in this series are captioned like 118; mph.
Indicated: 47.5; mph
